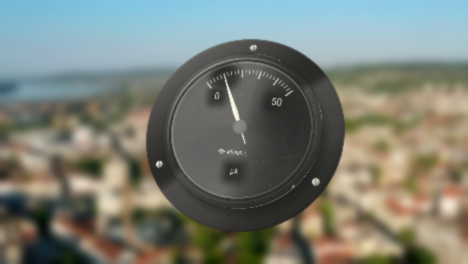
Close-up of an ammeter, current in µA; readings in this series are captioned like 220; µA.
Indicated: 10; µA
